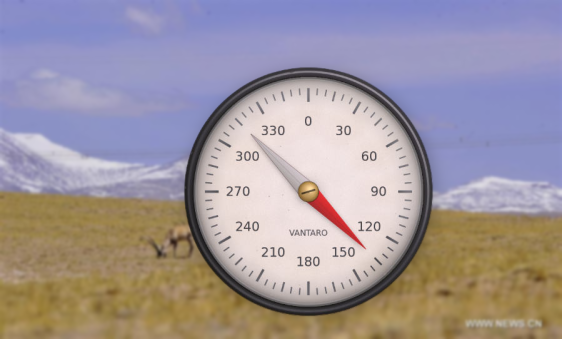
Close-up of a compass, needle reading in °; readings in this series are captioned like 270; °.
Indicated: 135; °
